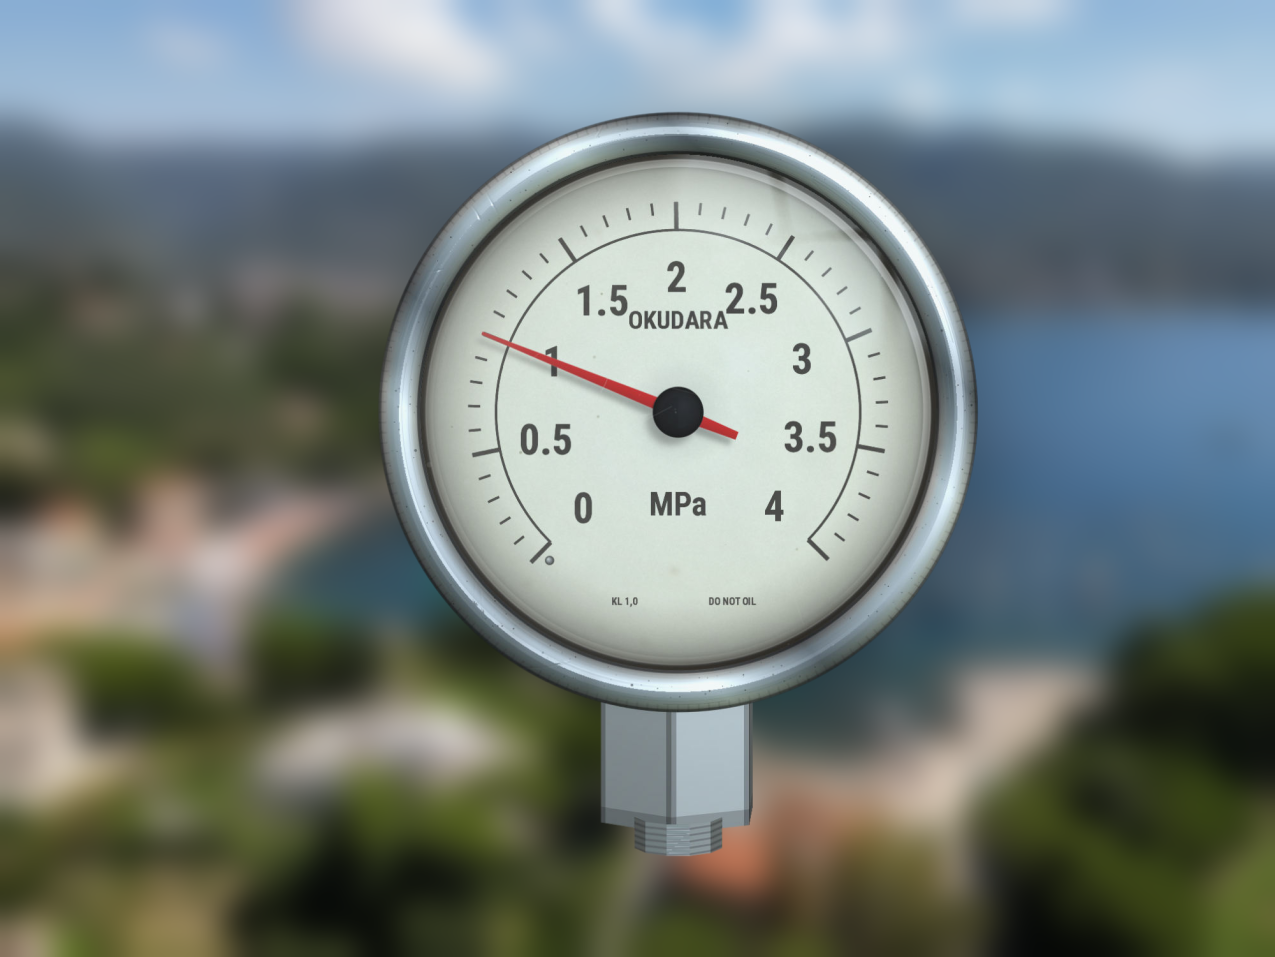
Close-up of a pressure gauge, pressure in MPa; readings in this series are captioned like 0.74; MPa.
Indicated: 1; MPa
